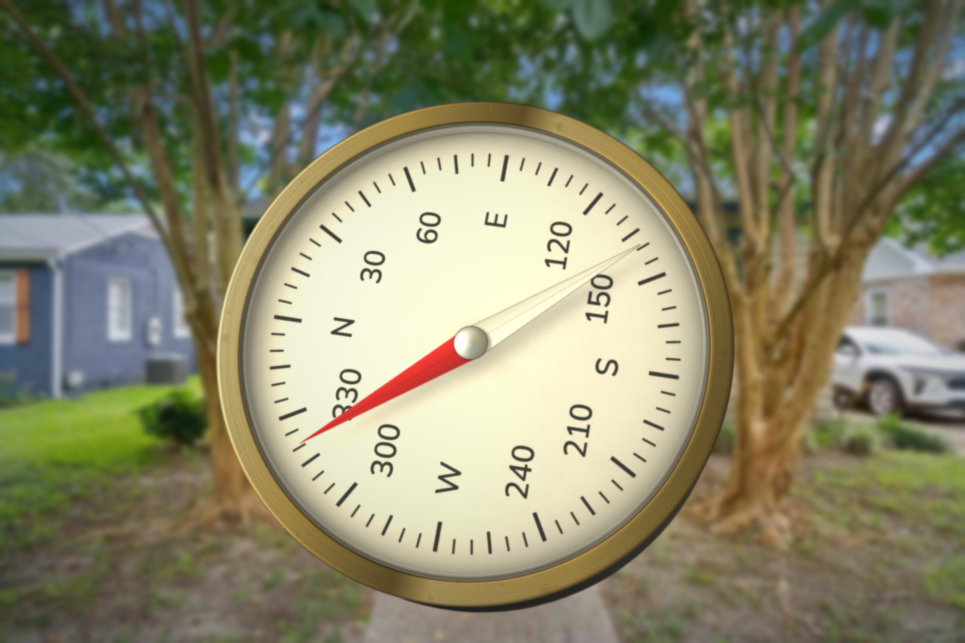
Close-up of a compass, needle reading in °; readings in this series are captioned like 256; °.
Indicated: 320; °
